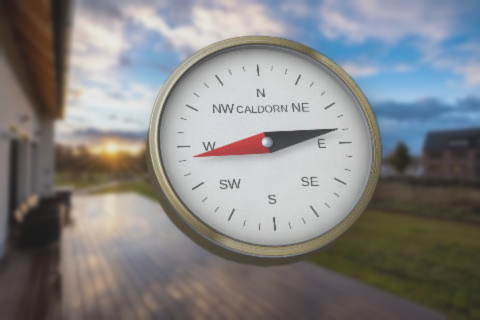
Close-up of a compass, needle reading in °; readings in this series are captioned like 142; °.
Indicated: 260; °
